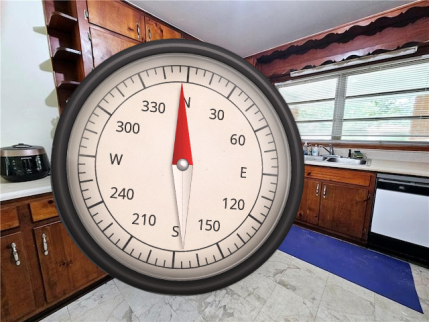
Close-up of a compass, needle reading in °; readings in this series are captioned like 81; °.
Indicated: 355; °
